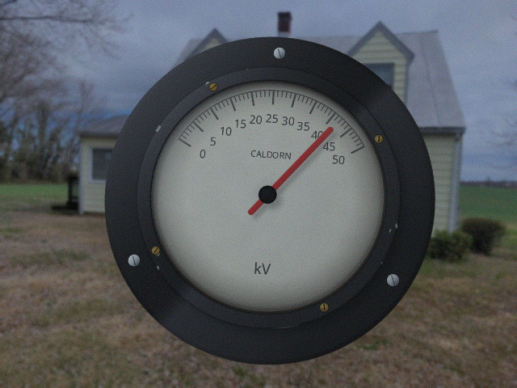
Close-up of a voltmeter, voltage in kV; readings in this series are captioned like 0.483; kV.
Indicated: 42; kV
